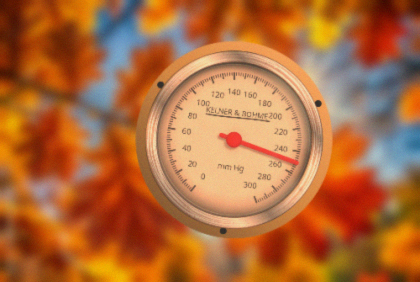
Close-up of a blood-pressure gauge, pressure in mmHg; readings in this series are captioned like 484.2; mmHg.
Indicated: 250; mmHg
